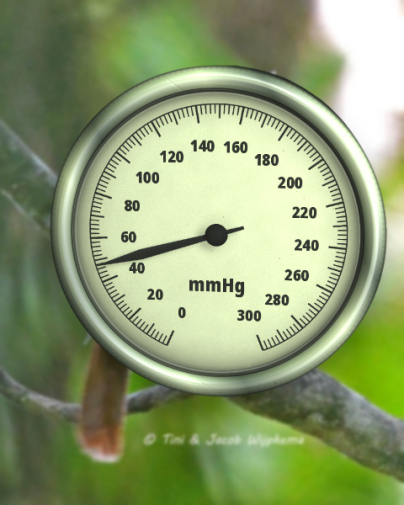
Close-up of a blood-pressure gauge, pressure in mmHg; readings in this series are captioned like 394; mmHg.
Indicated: 48; mmHg
